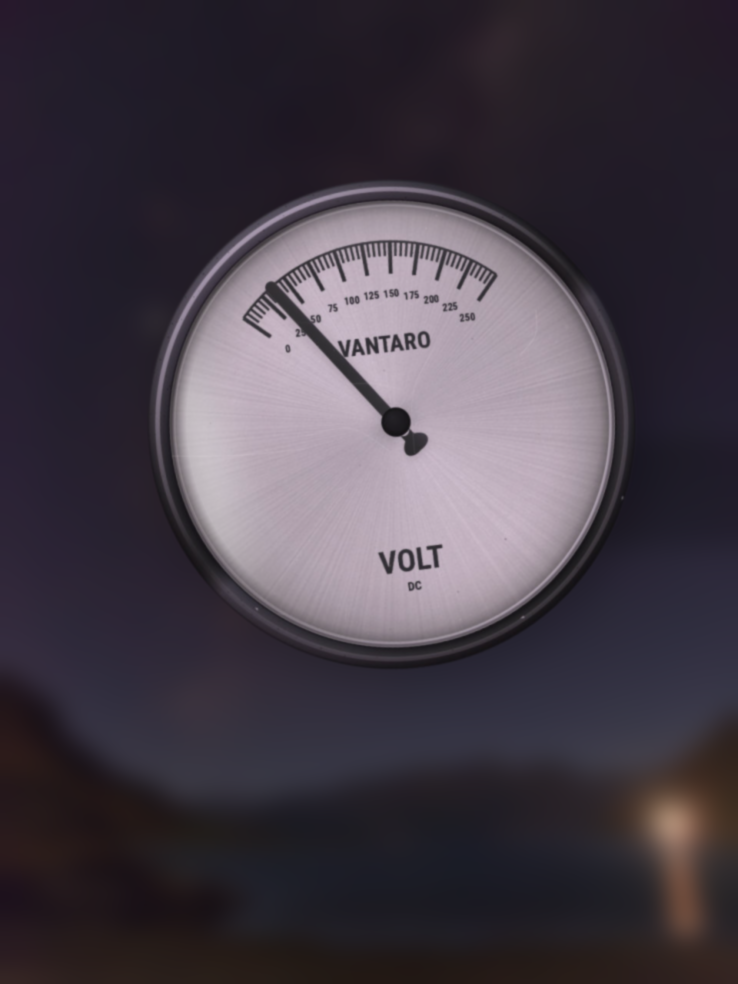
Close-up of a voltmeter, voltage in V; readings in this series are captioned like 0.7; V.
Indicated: 35; V
